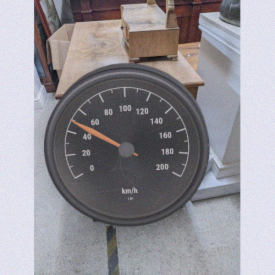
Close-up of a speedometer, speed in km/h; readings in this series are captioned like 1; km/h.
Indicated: 50; km/h
